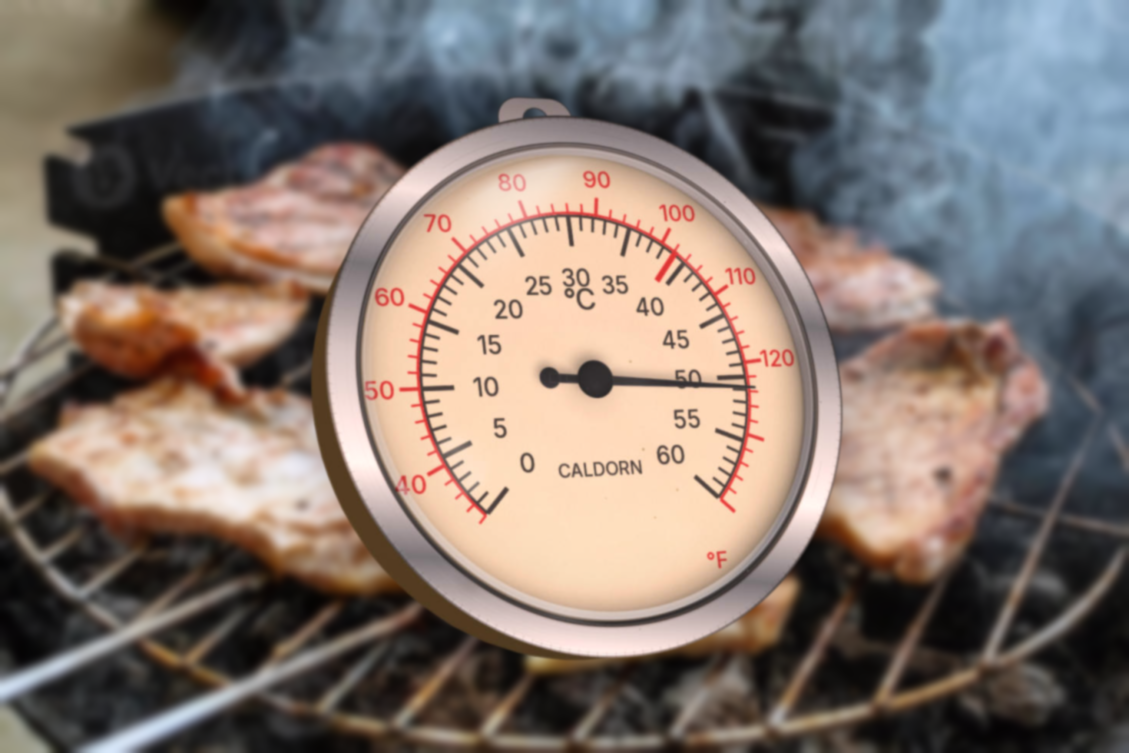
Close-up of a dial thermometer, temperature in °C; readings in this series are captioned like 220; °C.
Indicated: 51; °C
